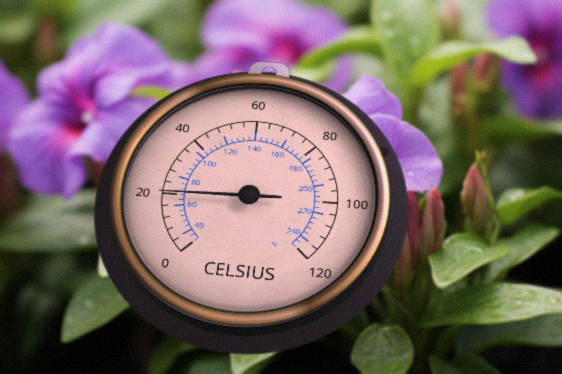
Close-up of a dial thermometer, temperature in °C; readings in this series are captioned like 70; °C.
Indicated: 20; °C
